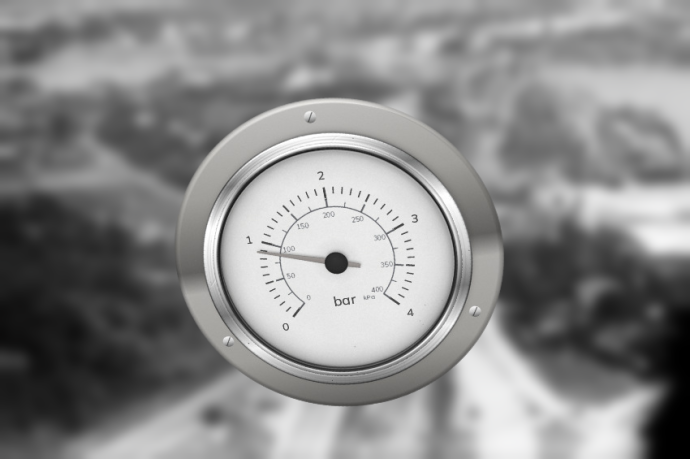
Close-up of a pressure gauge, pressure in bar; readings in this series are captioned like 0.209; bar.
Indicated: 0.9; bar
